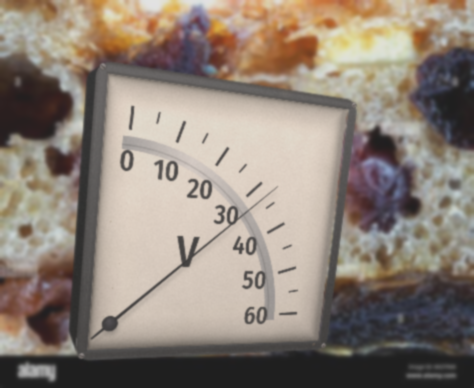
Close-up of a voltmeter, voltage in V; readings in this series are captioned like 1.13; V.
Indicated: 32.5; V
